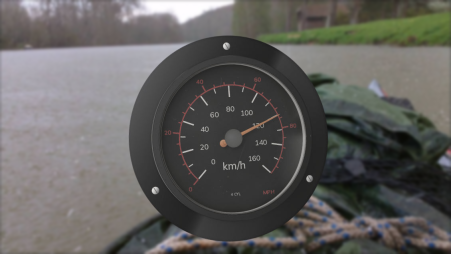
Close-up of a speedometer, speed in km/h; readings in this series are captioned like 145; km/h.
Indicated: 120; km/h
